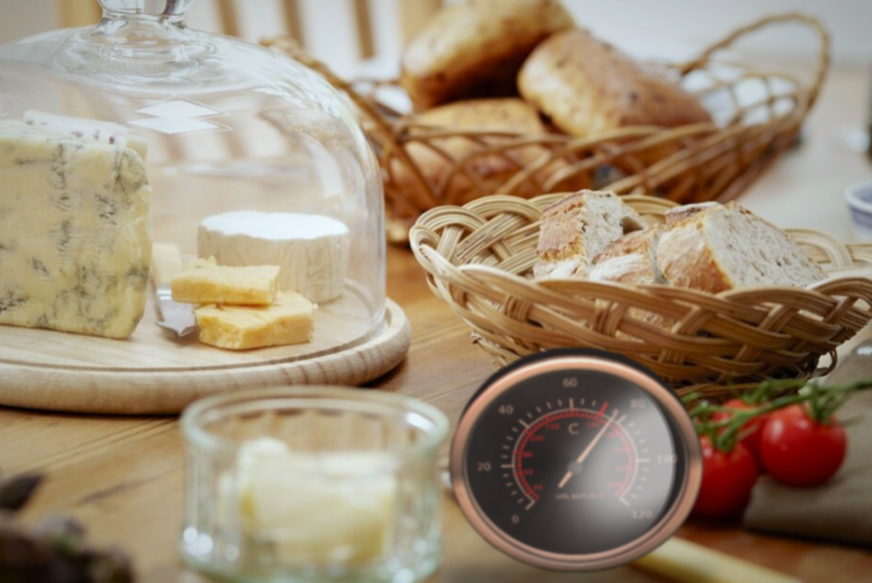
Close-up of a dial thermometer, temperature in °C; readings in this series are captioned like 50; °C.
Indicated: 76; °C
